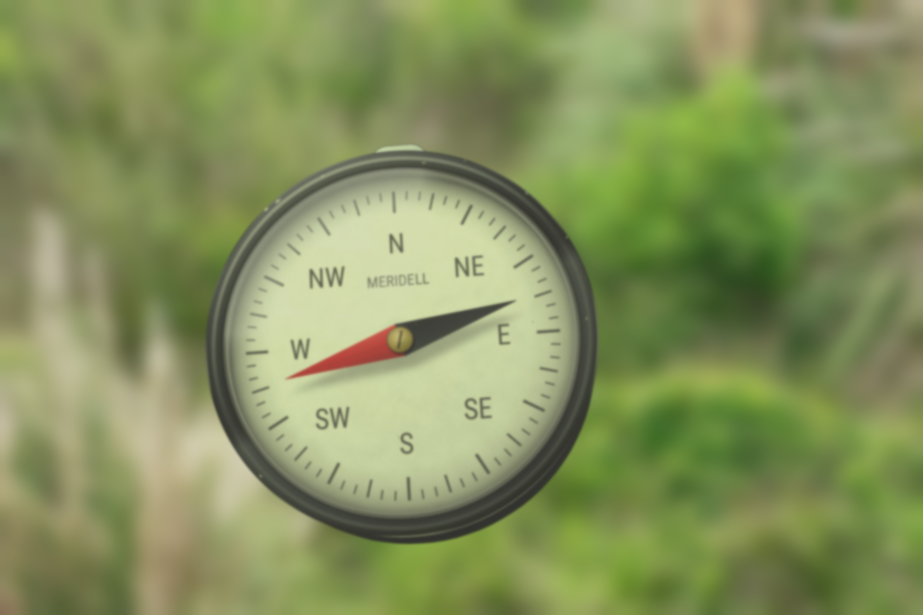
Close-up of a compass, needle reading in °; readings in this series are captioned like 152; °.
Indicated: 255; °
